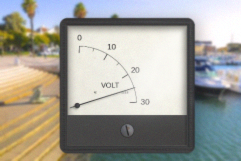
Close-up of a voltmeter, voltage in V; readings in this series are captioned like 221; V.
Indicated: 25; V
